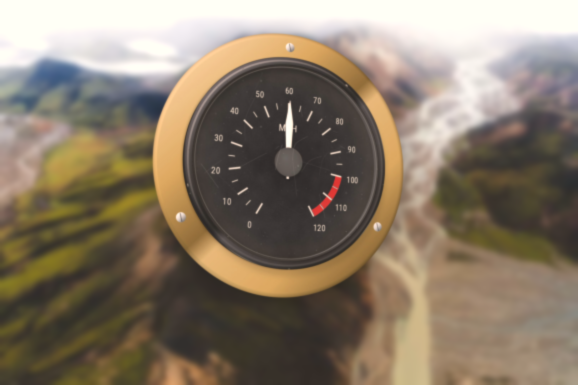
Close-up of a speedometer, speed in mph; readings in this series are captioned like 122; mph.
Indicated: 60; mph
